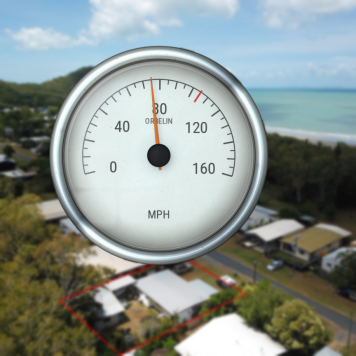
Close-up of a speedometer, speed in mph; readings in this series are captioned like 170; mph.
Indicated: 75; mph
